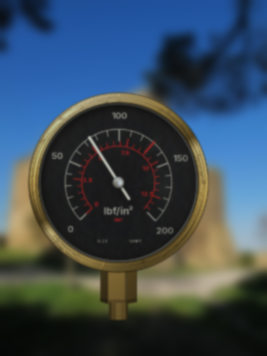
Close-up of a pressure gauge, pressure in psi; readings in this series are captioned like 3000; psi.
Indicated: 75; psi
